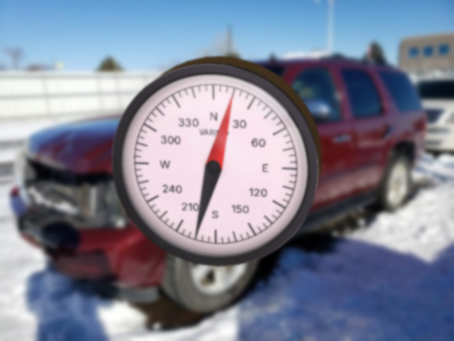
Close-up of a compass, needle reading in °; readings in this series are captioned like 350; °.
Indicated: 15; °
